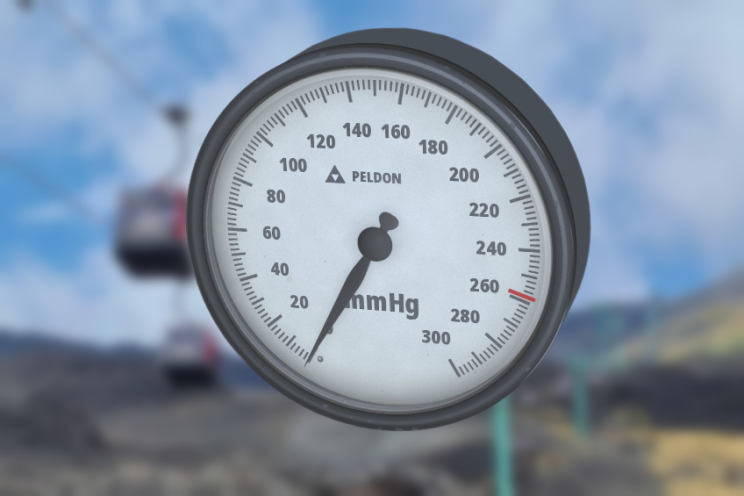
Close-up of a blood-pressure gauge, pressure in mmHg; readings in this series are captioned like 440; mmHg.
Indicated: 0; mmHg
